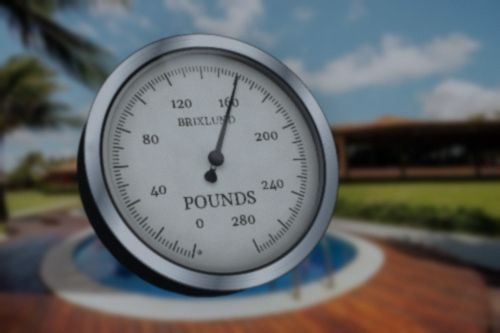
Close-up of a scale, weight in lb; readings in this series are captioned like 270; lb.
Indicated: 160; lb
